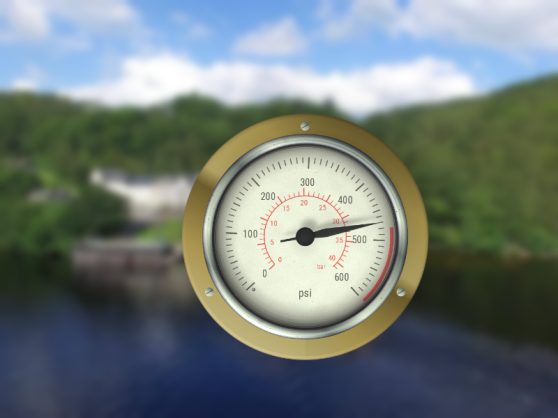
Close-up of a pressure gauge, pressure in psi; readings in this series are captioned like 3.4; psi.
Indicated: 470; psi
